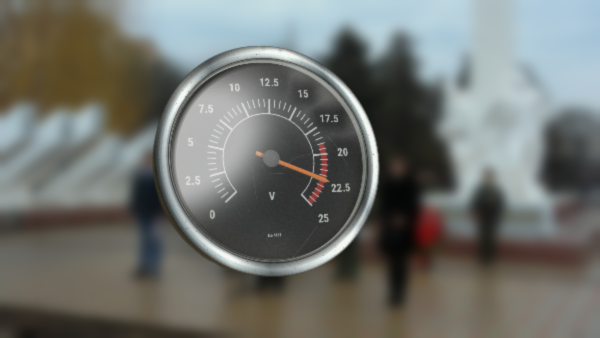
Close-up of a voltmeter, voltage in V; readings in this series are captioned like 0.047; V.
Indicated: 22.5; V
